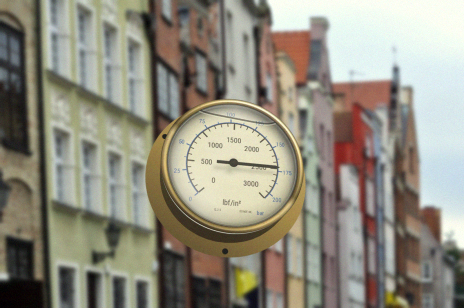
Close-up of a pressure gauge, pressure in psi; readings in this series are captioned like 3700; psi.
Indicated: 2500; psi
